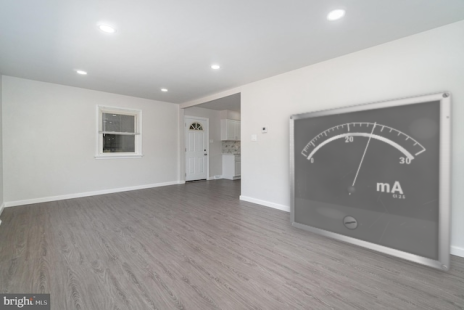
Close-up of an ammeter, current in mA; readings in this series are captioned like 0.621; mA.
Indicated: 24; mA
